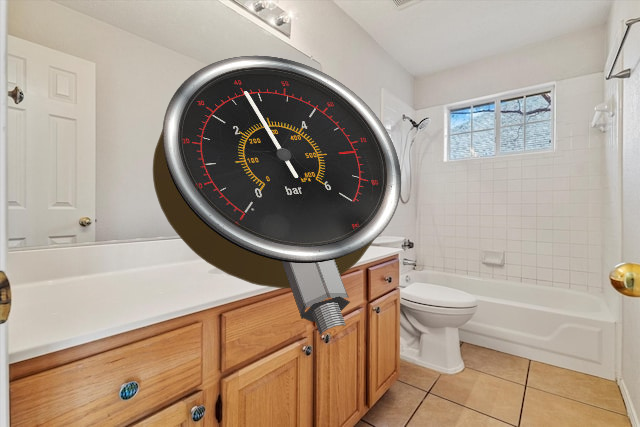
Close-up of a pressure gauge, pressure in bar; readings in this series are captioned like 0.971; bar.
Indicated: 2.75; bar
